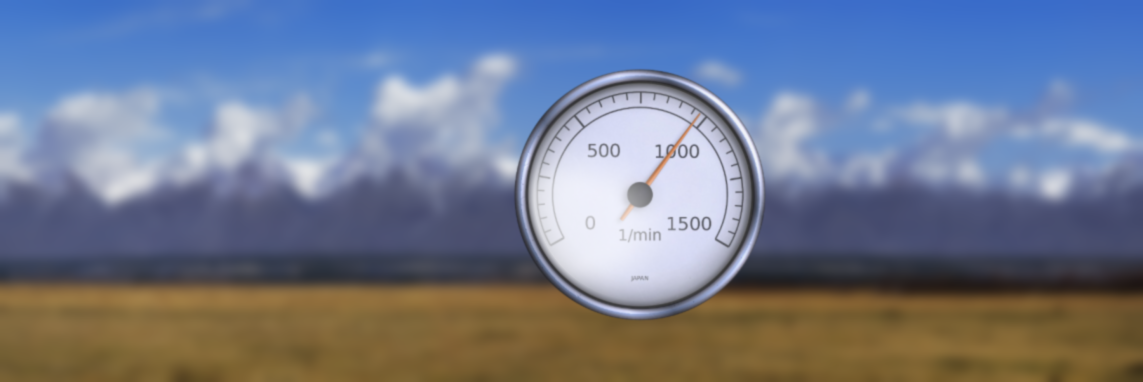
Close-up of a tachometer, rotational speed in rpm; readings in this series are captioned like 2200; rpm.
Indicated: 975; rpm
